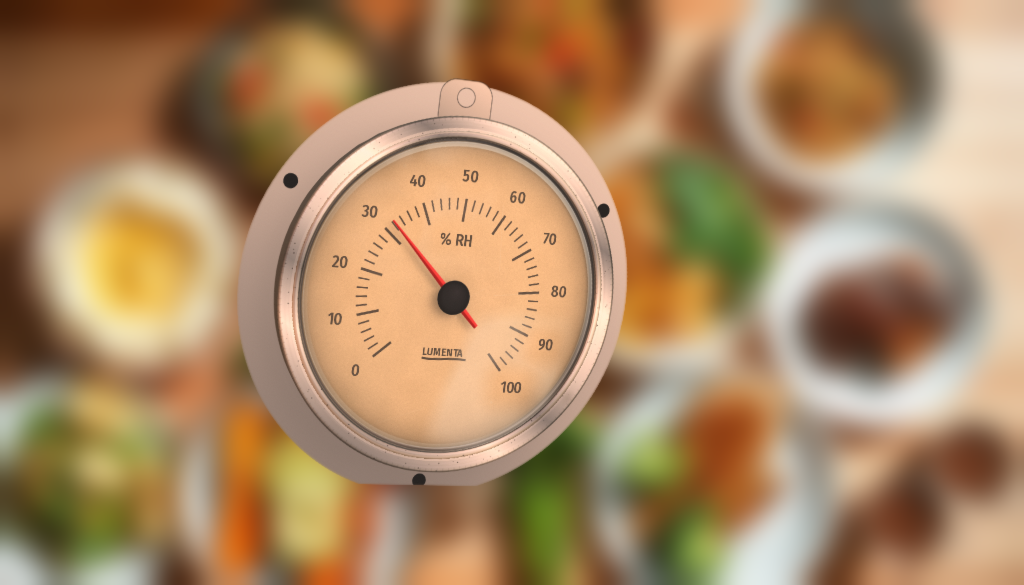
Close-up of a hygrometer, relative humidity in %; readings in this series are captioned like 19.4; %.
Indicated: 32; %
